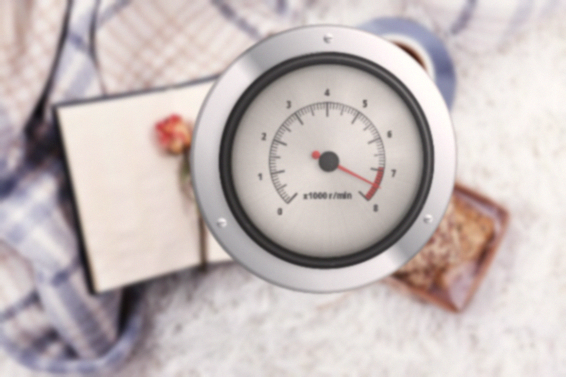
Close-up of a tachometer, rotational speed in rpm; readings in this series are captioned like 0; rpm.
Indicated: 7500; rpm
